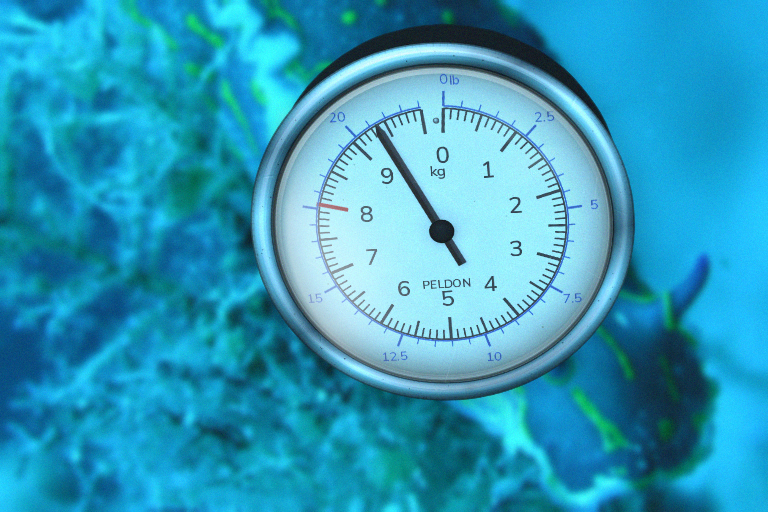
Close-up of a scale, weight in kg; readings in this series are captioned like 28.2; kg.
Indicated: 9.4; kg
